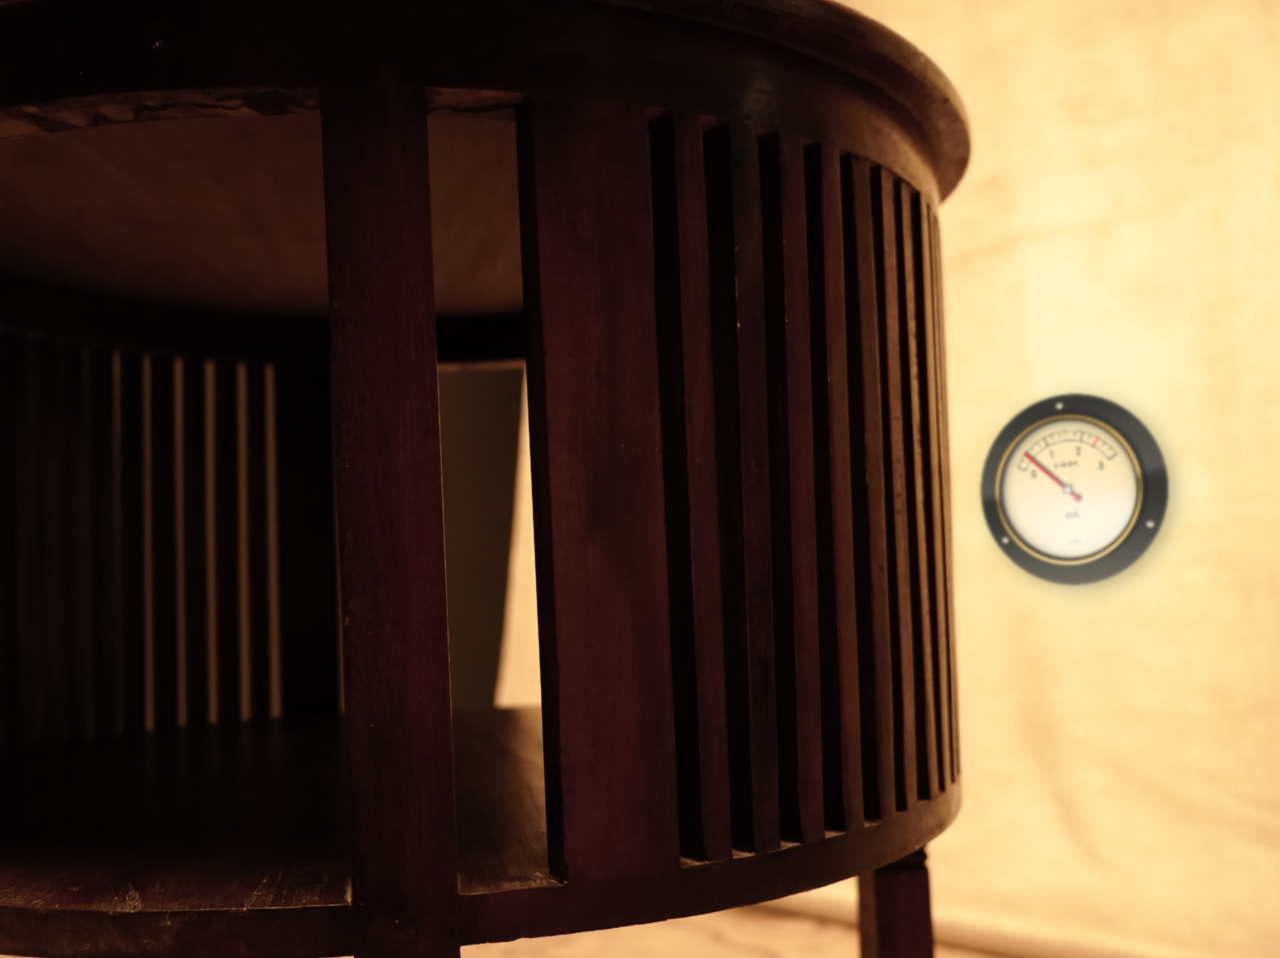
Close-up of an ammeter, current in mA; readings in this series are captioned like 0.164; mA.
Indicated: 0.4; mA
